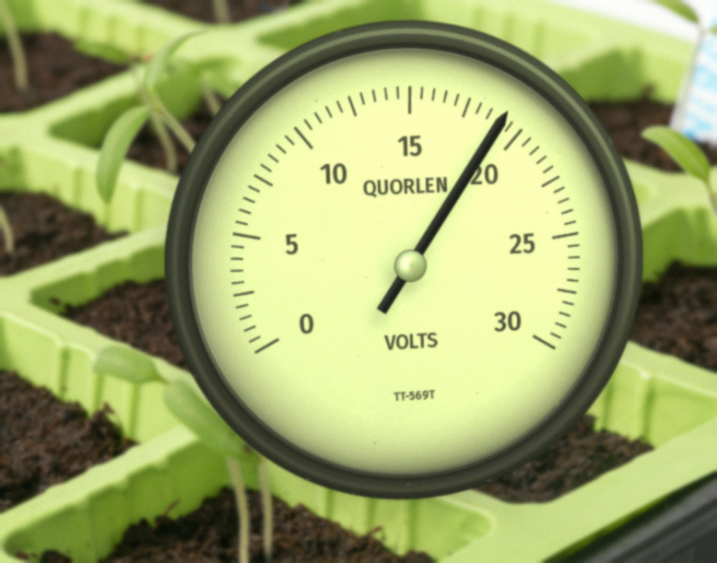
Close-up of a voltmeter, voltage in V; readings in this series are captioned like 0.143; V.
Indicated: 19; V
